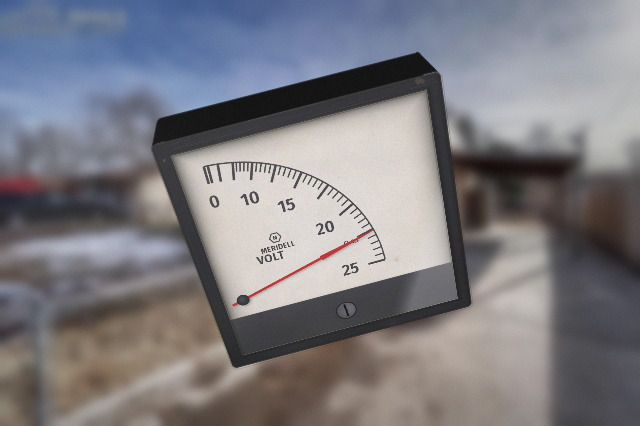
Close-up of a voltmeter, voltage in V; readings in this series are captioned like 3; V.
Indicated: 22.5; V
